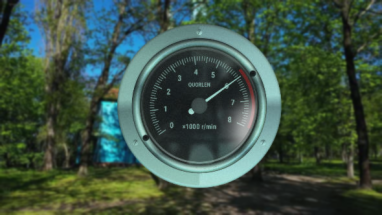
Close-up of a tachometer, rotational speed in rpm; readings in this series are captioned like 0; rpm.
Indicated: 6000; rpm
